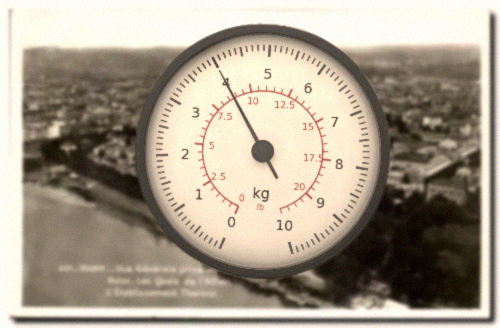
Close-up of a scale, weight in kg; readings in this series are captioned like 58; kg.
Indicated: 4; kg
